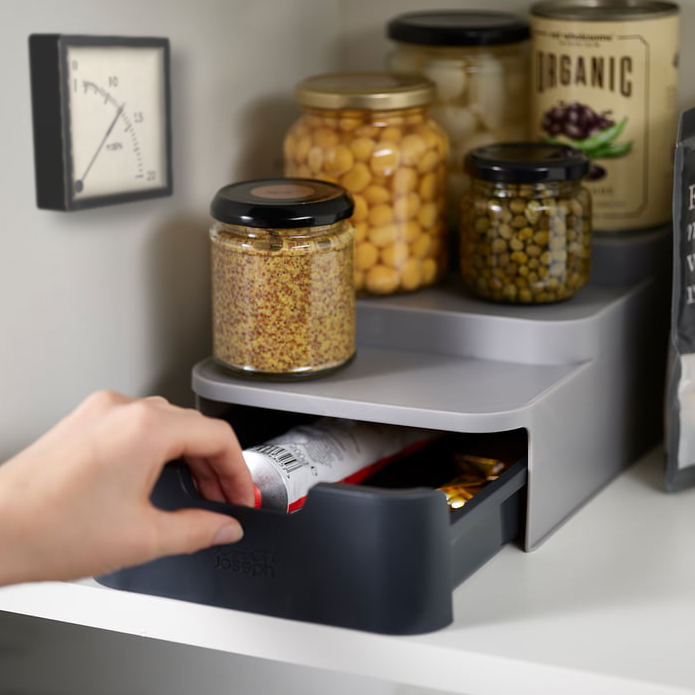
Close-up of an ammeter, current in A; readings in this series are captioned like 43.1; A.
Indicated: 12.5; A
